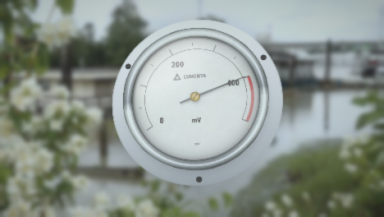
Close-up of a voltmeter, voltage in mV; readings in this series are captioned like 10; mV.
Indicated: 400; mV
